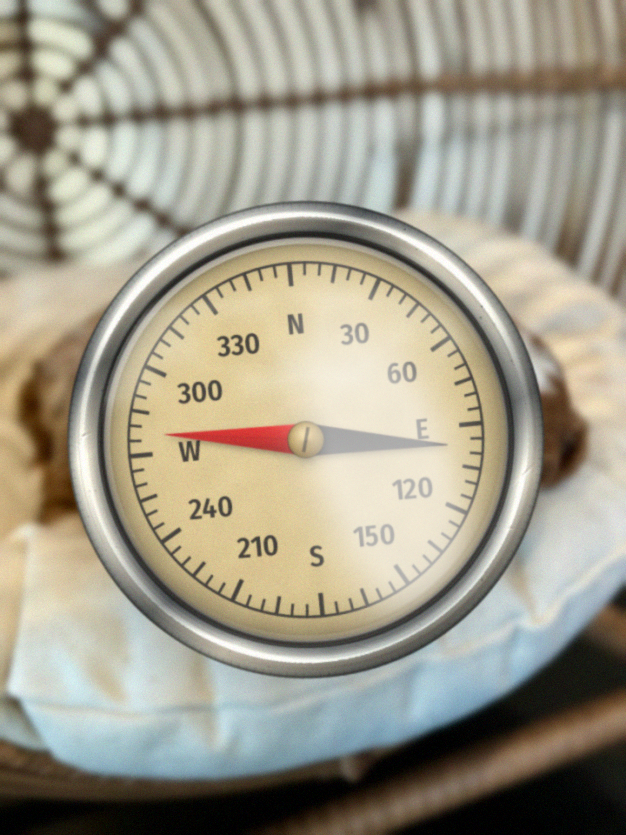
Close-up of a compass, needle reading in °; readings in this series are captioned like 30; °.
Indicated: 277.5; °
